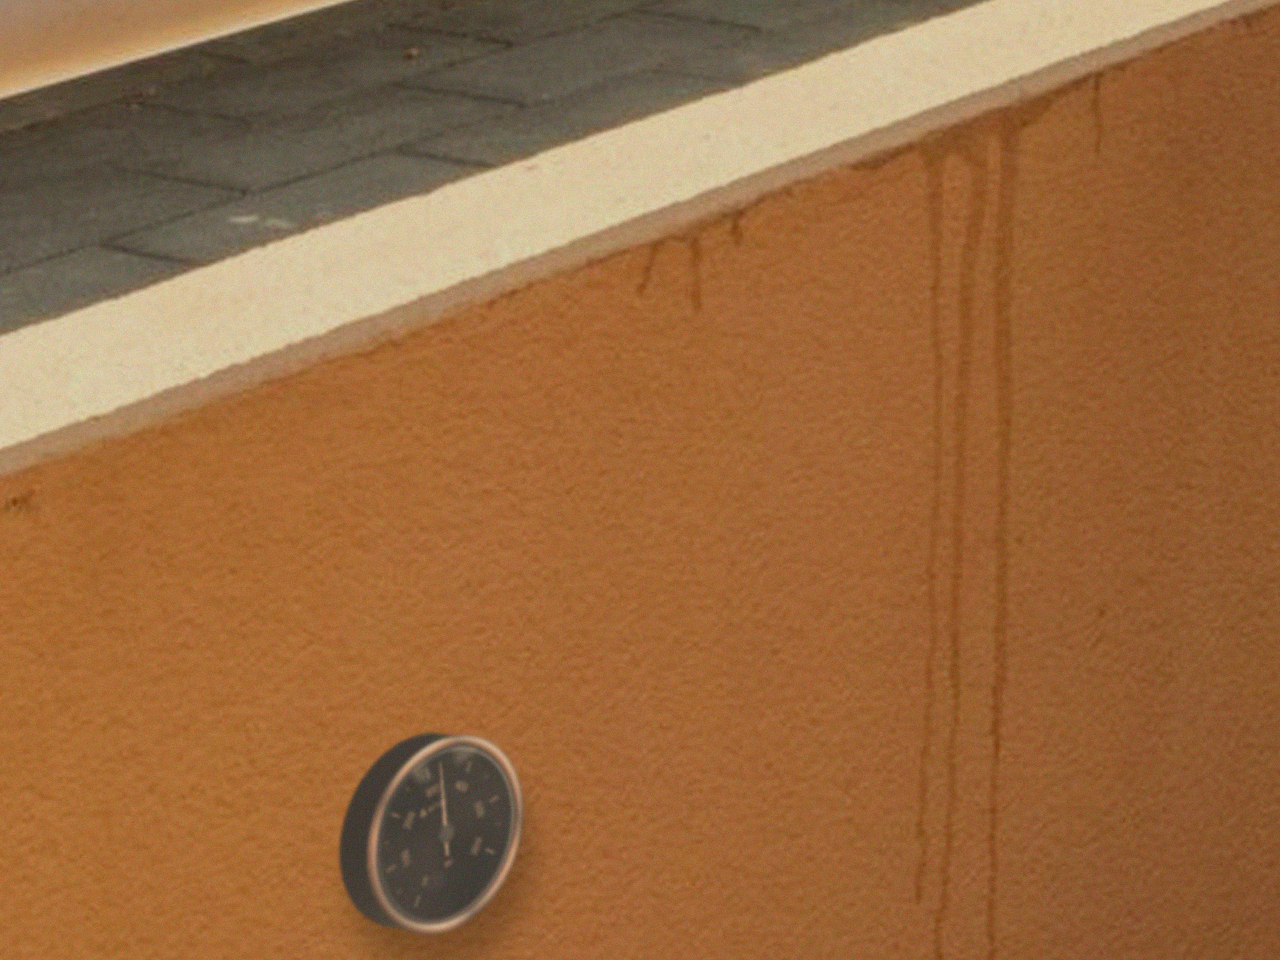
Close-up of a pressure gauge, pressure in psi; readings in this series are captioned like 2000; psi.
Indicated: 325; psi
